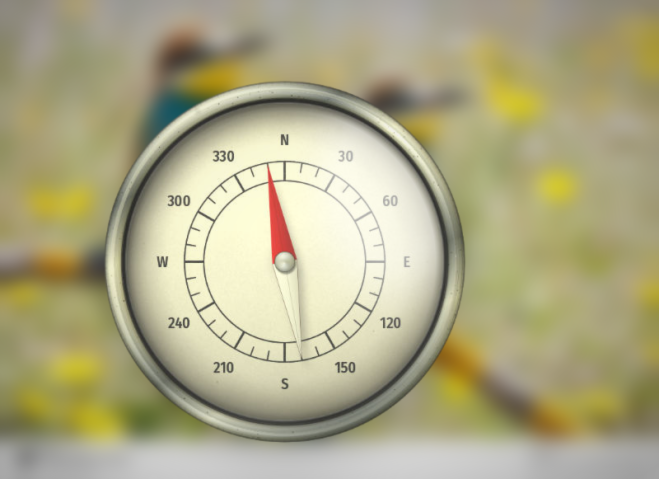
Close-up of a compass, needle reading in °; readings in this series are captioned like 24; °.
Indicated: 350; °
